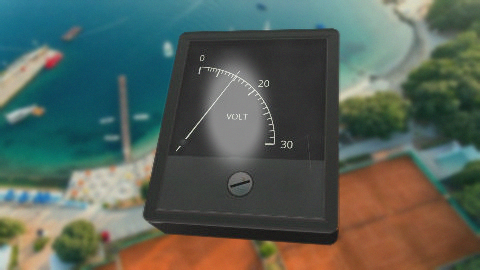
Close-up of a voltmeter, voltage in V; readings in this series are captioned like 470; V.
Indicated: 15; V
